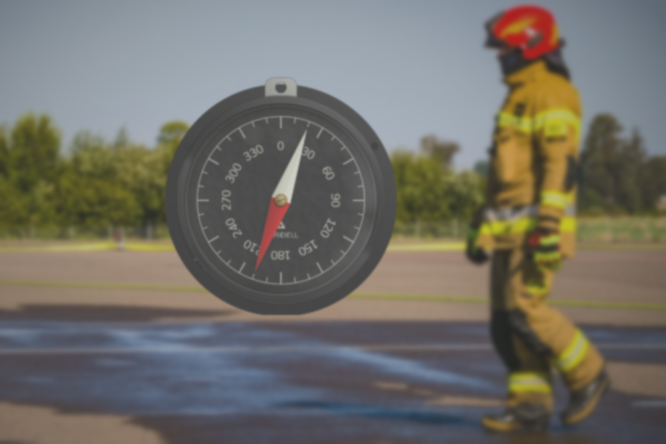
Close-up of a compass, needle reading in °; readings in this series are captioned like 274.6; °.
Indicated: 200; °
